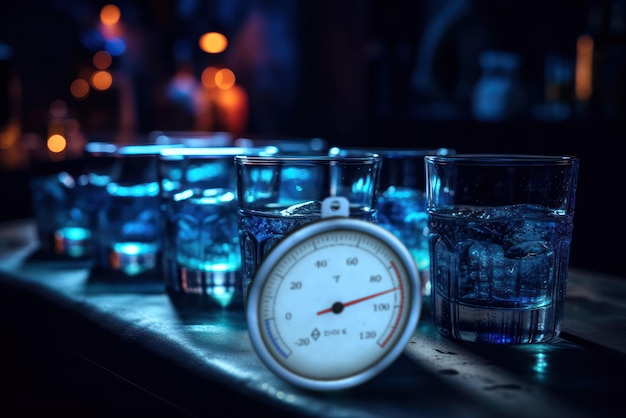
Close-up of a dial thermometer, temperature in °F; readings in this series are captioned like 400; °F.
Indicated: 90; °F
